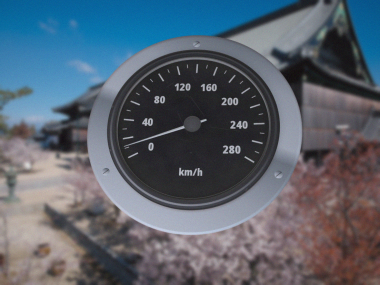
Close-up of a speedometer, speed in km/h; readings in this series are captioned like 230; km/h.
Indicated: 10; km/h
